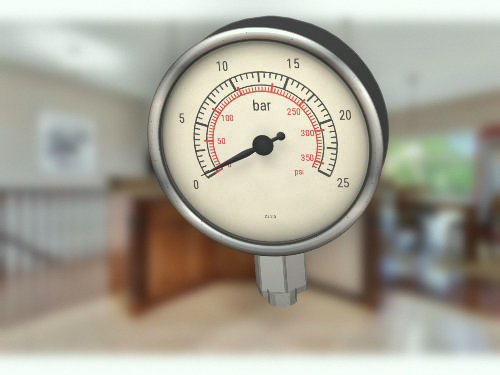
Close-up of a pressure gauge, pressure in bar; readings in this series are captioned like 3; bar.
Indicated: 0.5; bar
